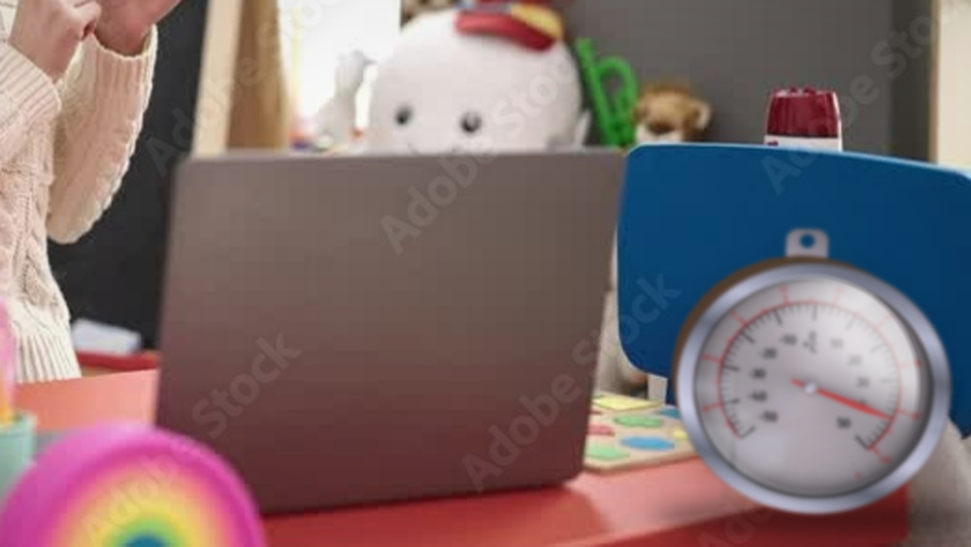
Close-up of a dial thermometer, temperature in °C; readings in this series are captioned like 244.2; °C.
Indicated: 40; °C
